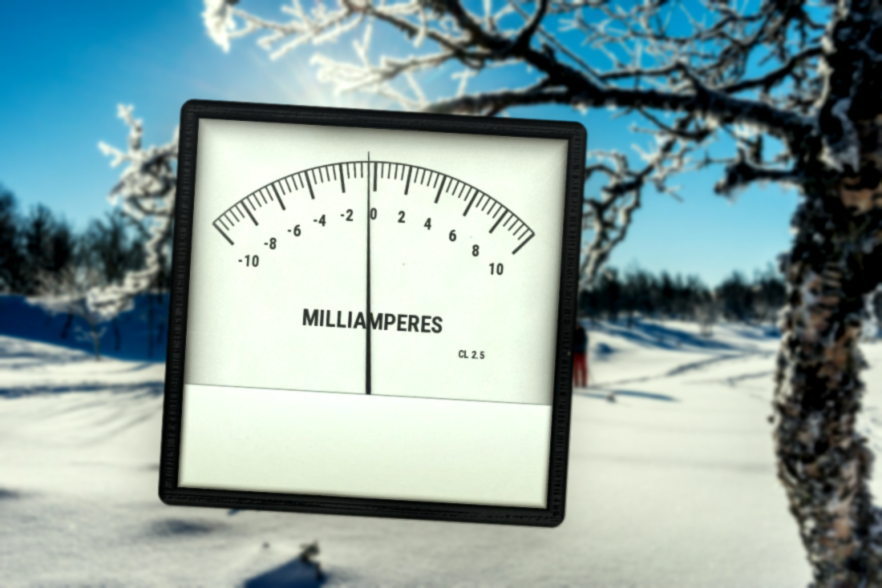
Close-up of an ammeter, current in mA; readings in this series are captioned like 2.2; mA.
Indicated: -0.4; mA
